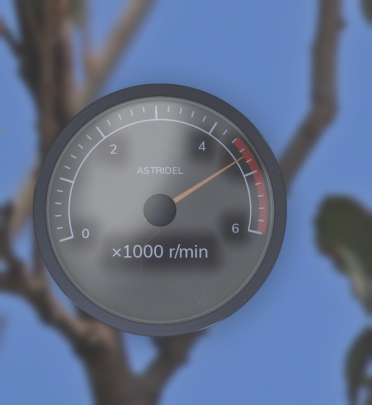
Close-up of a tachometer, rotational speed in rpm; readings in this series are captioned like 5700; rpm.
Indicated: 4700; rpm
